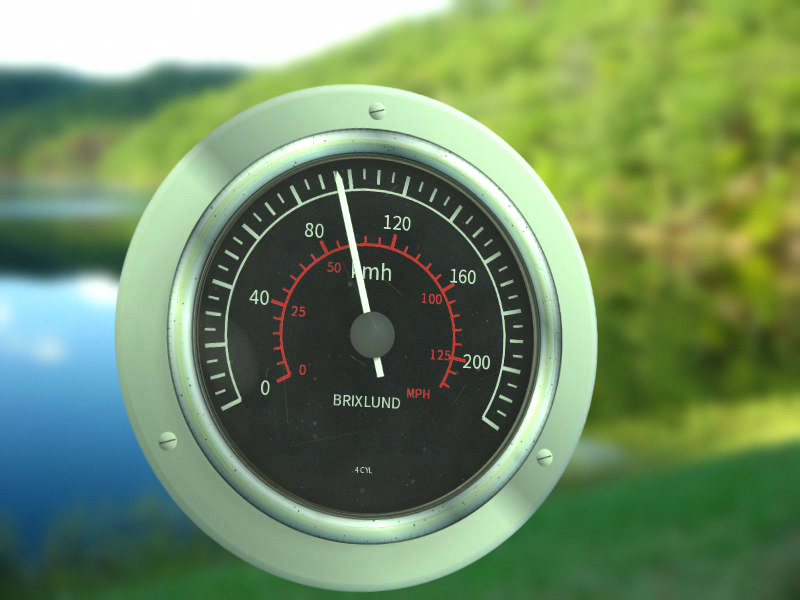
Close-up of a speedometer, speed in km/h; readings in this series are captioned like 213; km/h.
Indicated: 95; km/h
